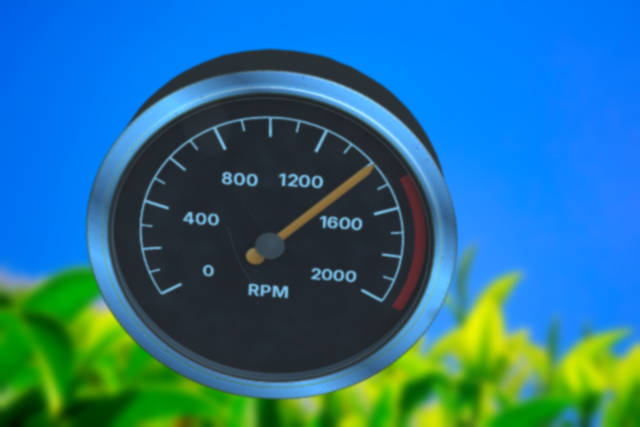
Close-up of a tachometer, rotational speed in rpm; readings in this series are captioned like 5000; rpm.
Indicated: 1400; rpm
